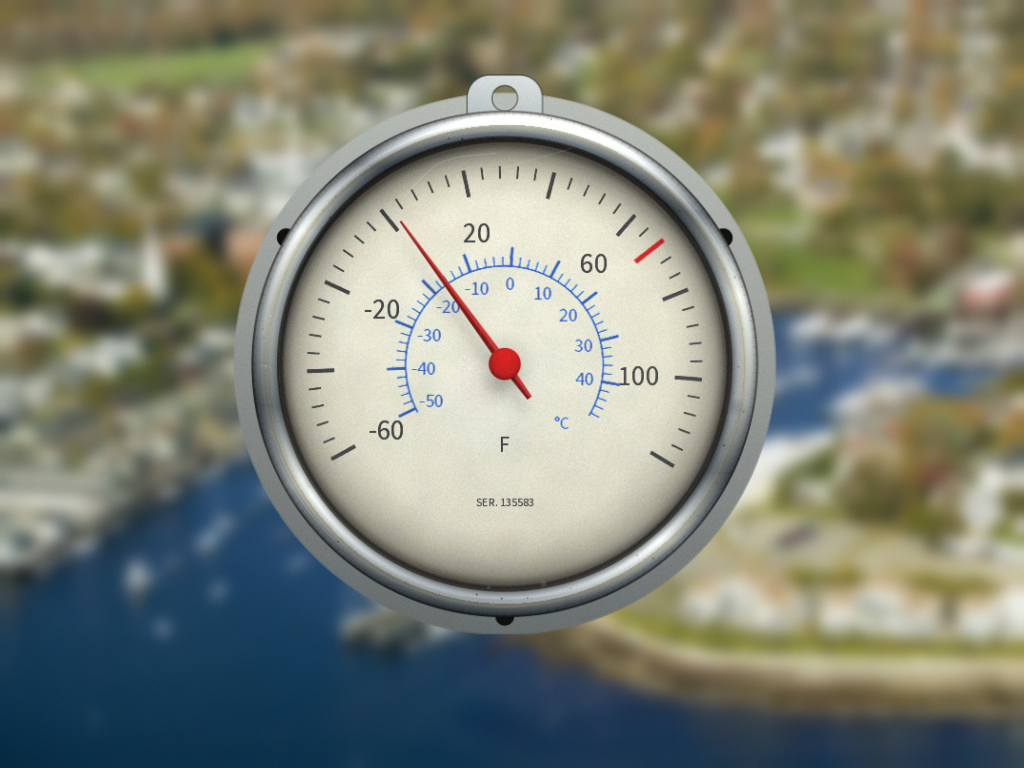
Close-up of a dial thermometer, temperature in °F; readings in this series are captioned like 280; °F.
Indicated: 2; °F
